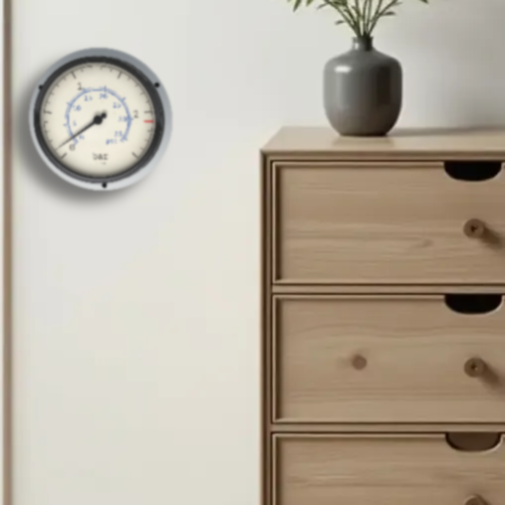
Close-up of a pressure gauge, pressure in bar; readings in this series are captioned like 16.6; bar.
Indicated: 0.1; bar
